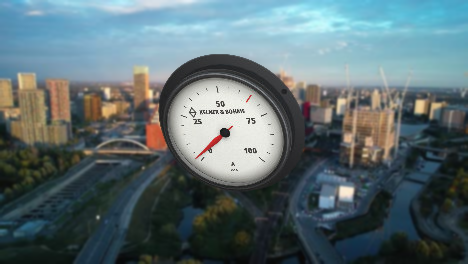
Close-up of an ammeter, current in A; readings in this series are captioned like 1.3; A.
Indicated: 2.5; A
